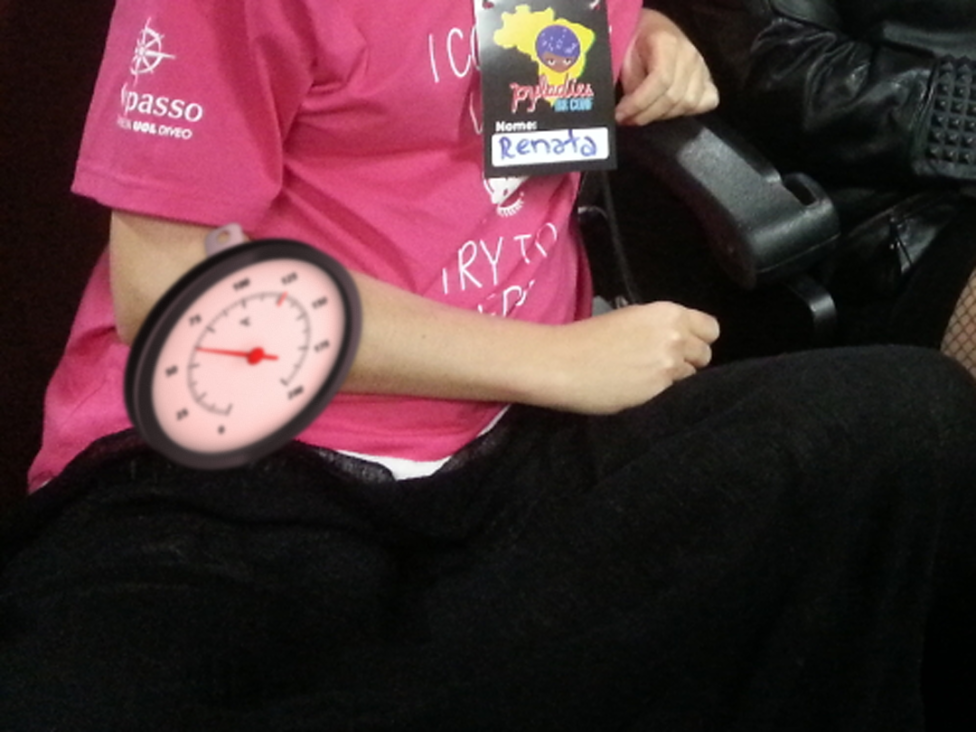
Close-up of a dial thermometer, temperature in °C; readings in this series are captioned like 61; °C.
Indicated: 62.5; °C
